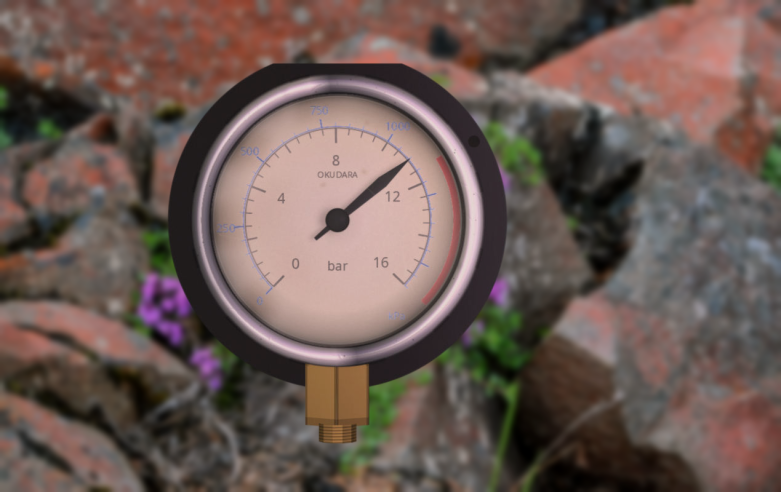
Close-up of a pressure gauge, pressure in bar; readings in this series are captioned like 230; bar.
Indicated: 11; bar
